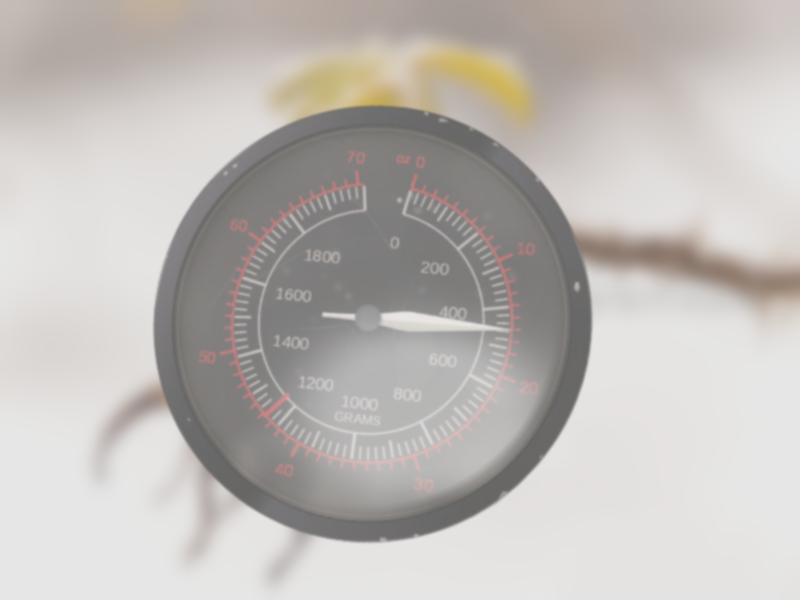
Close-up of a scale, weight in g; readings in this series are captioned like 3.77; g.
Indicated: 460; g
